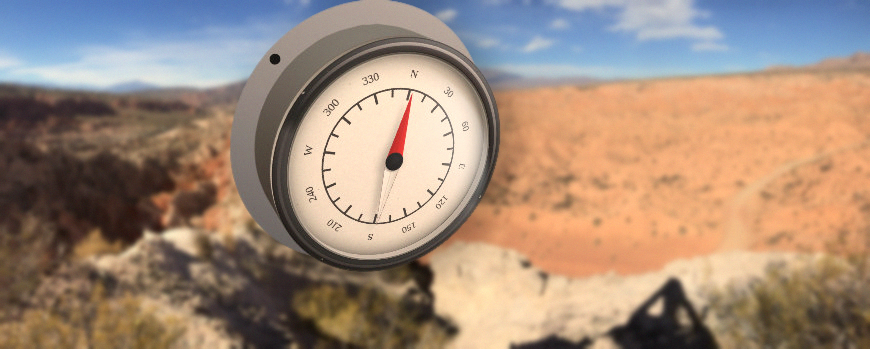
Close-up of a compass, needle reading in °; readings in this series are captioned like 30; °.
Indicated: 0; °
